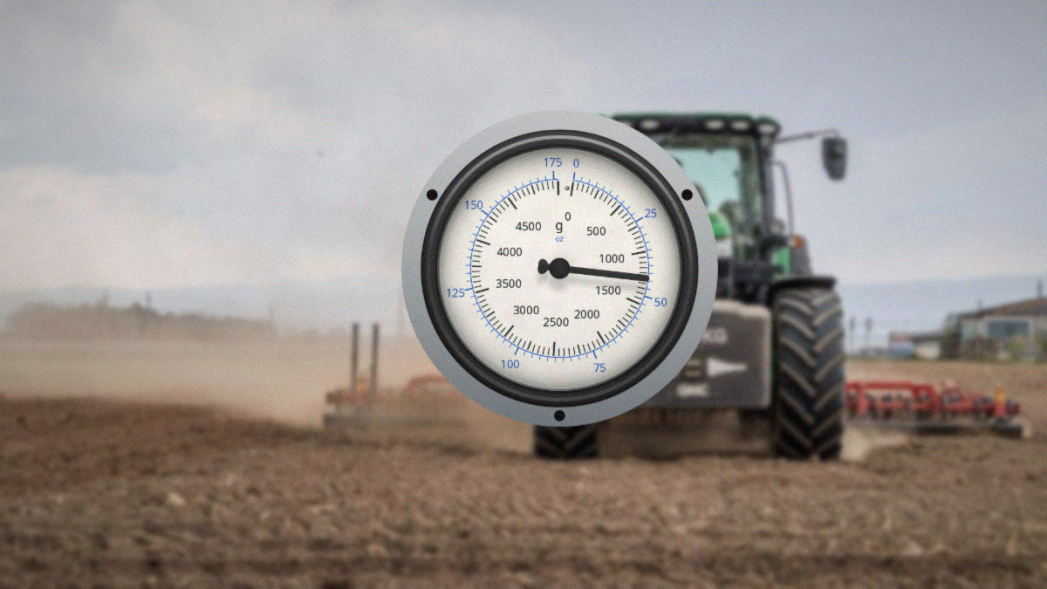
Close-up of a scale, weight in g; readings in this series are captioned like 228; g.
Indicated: 1250; g
